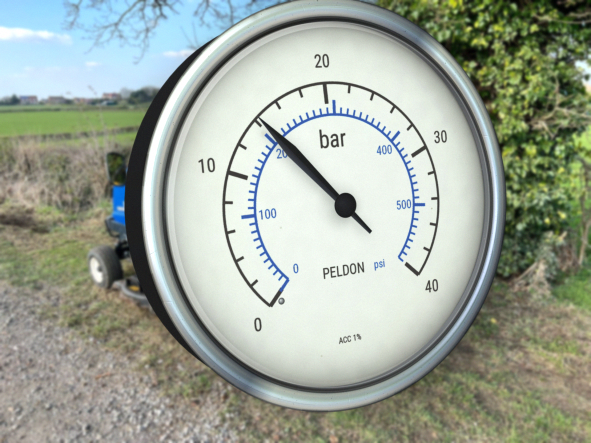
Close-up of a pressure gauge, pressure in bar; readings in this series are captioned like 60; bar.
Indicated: 14; bar
